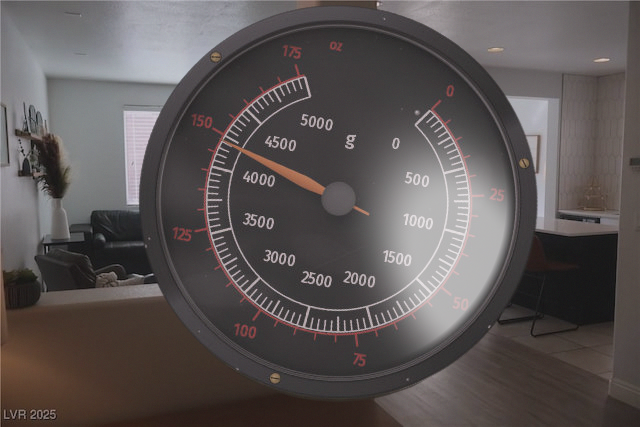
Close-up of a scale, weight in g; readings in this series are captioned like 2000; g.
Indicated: 4200; g
